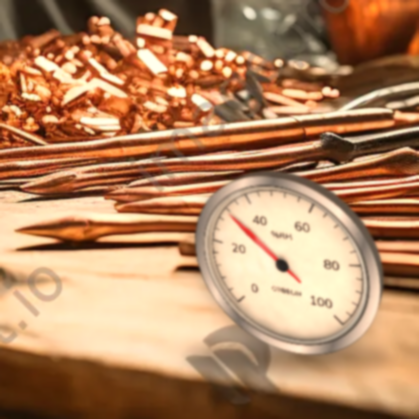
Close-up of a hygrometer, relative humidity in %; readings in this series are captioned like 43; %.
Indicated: 32; %
